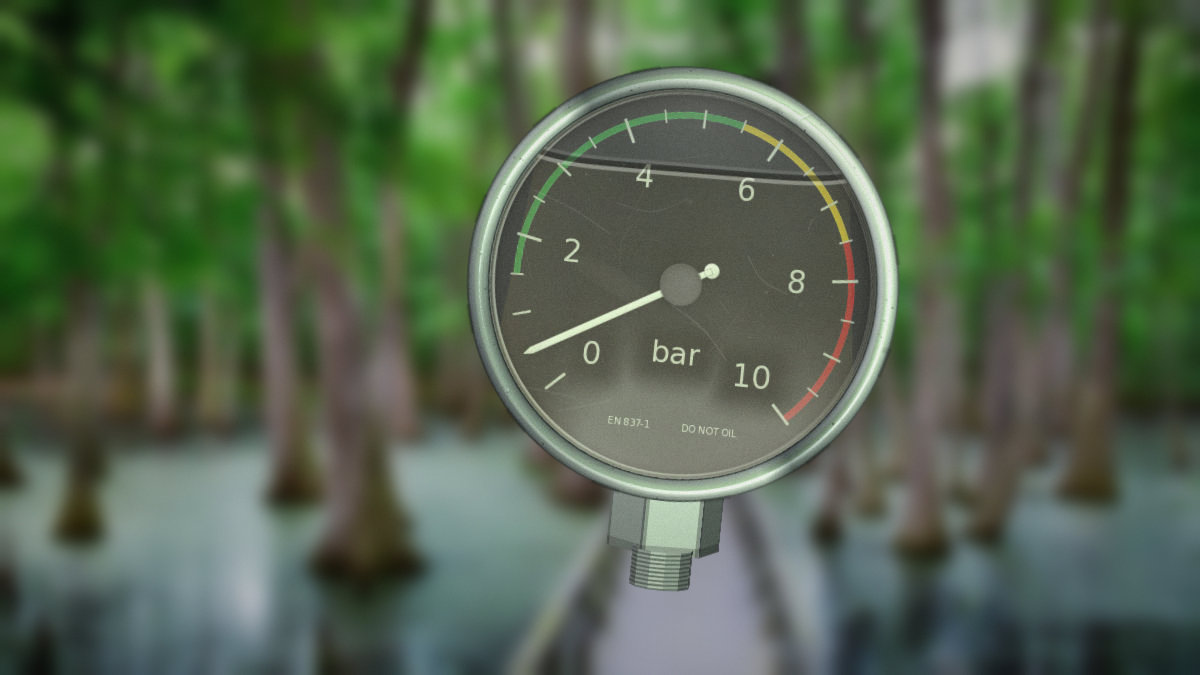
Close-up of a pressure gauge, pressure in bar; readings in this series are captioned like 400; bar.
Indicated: 0.5; bar
